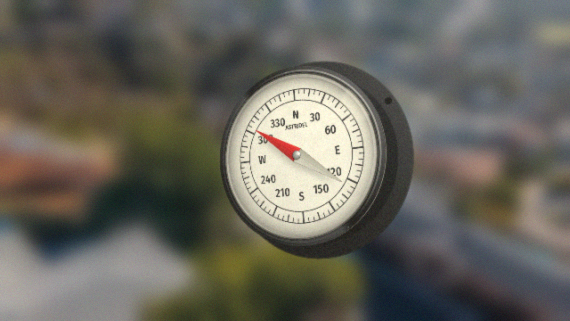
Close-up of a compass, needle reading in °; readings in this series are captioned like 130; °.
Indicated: 305; °
